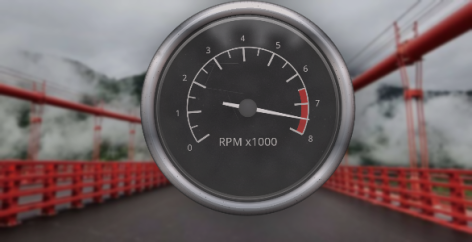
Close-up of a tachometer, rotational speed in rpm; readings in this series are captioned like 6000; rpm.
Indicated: 7500; rpm
